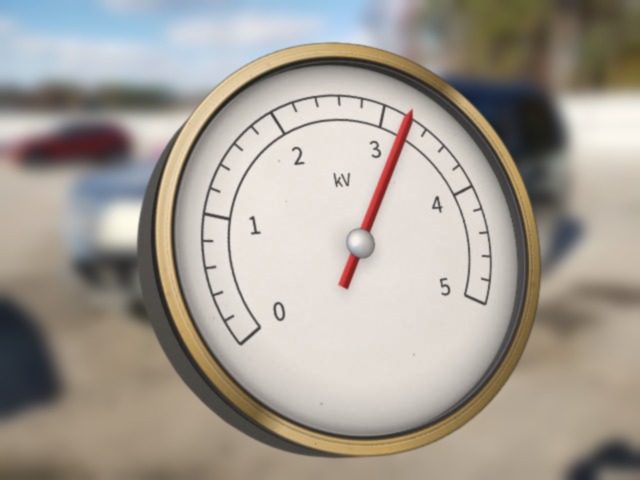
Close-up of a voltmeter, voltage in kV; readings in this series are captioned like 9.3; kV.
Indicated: 3.2; kV
